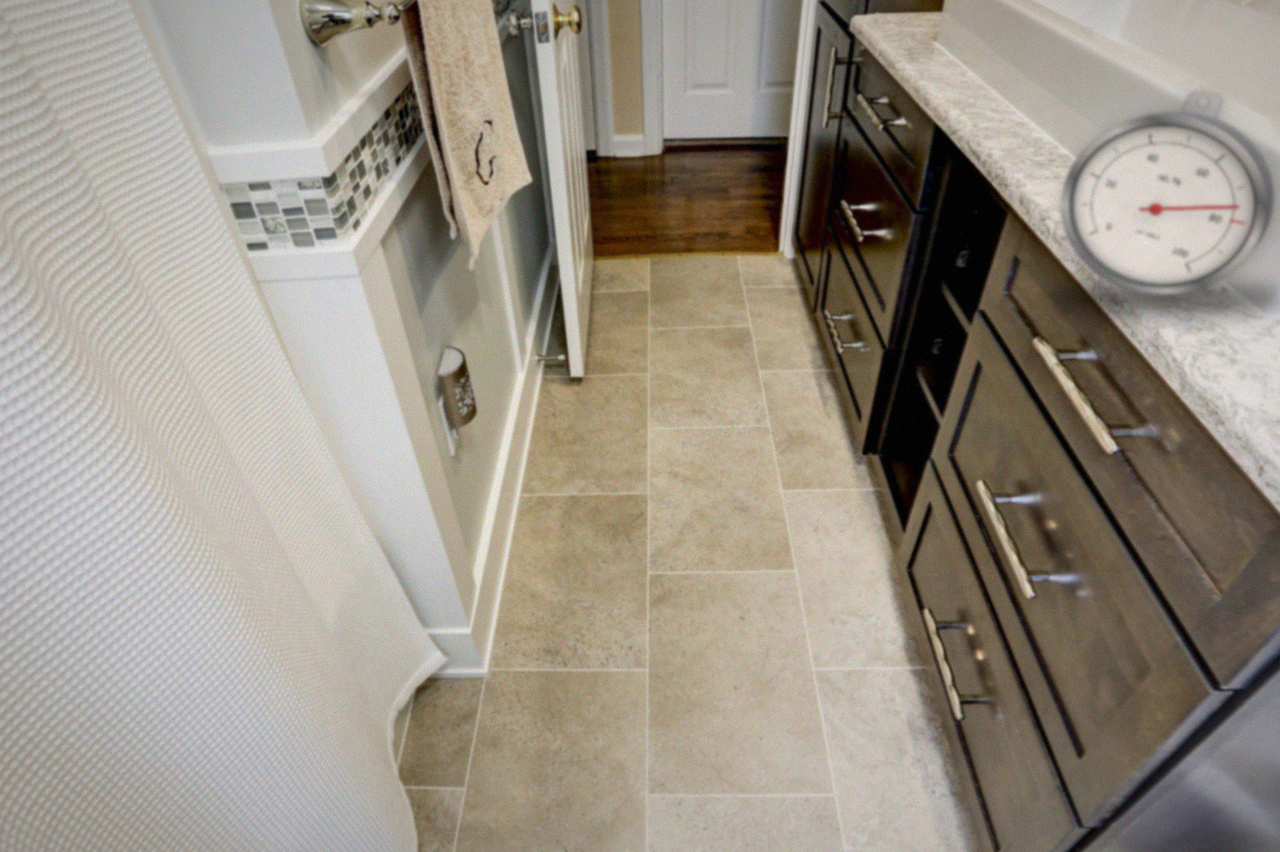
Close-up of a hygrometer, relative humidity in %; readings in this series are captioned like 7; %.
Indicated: 75; %
